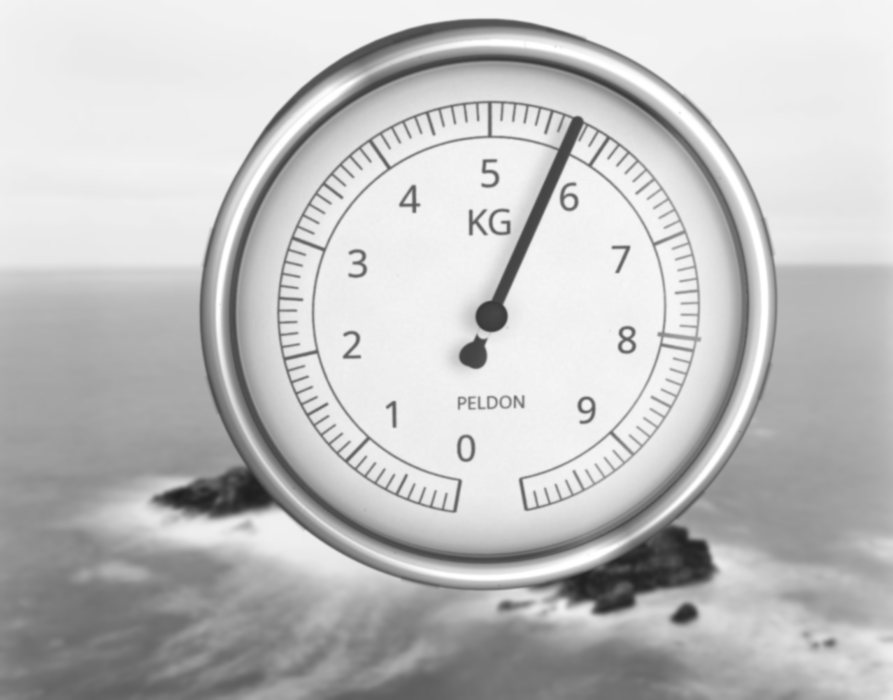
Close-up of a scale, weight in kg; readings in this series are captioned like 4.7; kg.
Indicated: 5.7; kg
